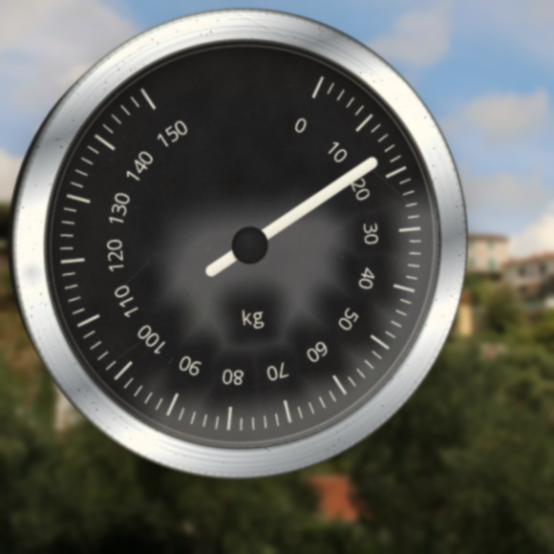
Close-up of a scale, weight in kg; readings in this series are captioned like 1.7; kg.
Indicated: 16; kg
